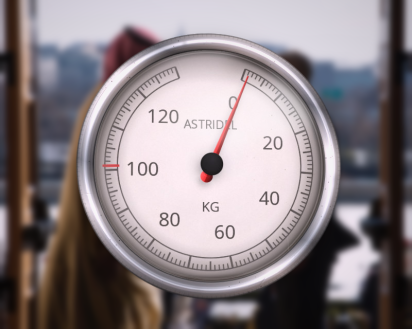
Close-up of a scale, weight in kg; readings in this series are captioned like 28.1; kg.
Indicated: 1; kg
